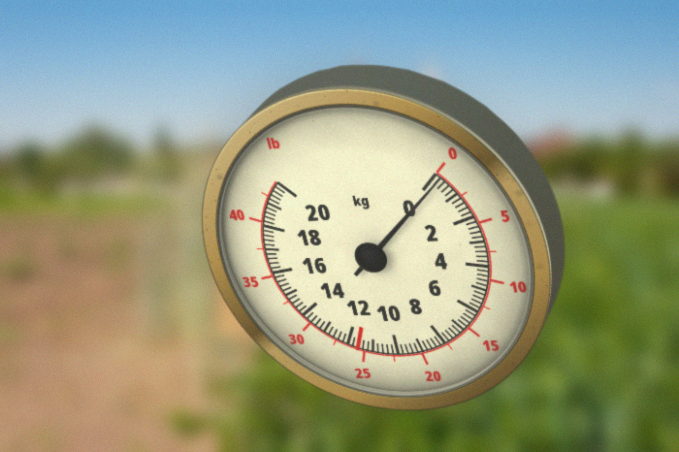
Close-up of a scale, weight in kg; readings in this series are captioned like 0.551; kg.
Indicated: 0.2; kg
